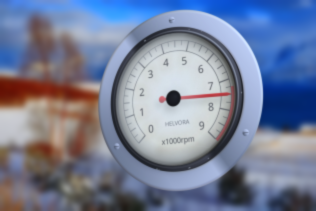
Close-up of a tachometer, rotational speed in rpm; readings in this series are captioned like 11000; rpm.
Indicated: 7500; rpm
